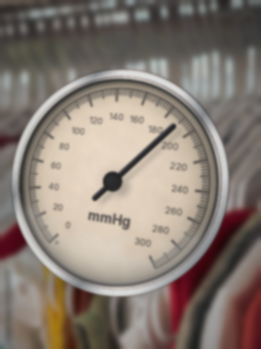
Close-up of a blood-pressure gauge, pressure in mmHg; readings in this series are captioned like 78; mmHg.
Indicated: 190; mmHg
